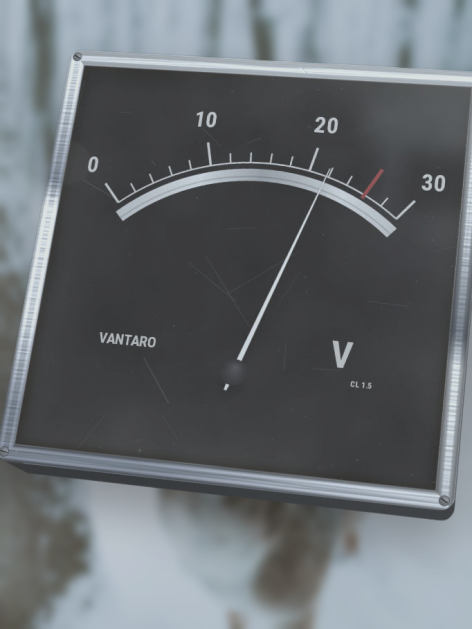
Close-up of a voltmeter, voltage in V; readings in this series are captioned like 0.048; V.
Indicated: 22; V
